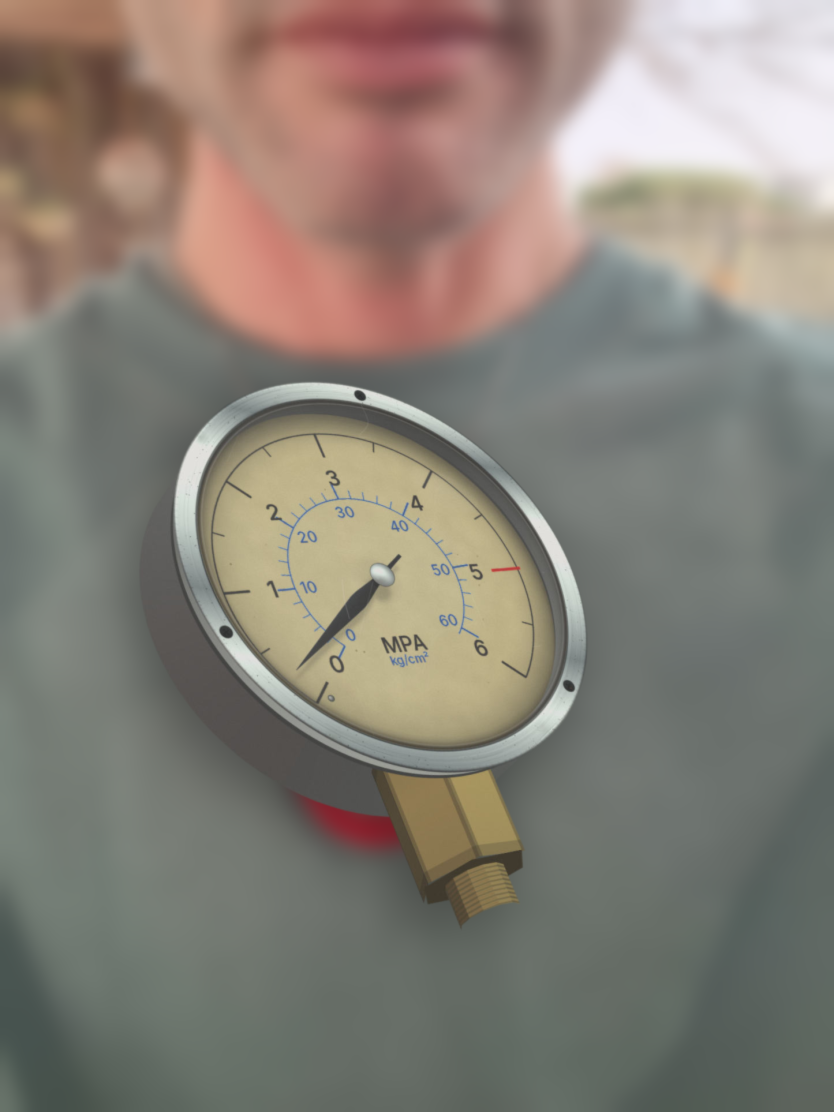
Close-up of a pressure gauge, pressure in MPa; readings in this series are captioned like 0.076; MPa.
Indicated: 0.25; MPa
